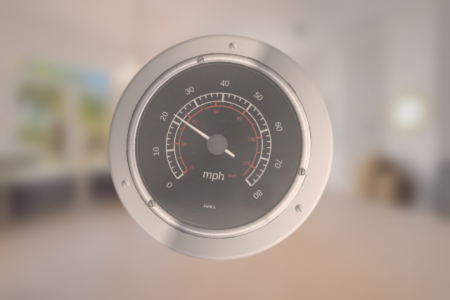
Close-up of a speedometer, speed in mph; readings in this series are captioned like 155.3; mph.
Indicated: 22; mph
